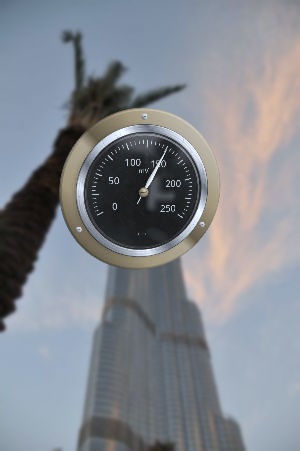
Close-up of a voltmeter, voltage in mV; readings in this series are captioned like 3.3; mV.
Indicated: 150; mV
